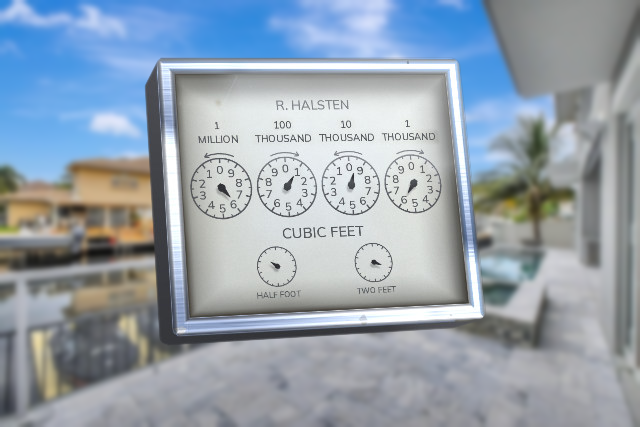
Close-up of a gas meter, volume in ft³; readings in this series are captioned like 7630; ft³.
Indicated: 609600; ft³
